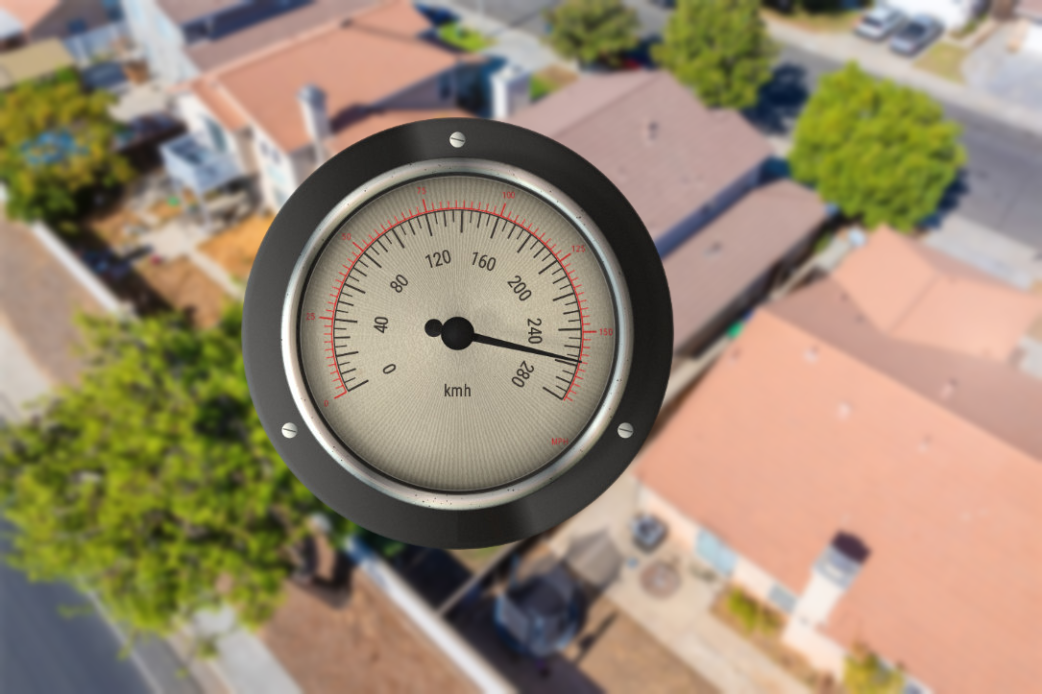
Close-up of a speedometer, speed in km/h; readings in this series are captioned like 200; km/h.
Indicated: 257.5; km/h
